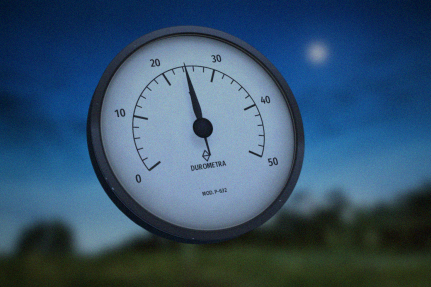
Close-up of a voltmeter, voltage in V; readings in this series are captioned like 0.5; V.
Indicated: 24; V
